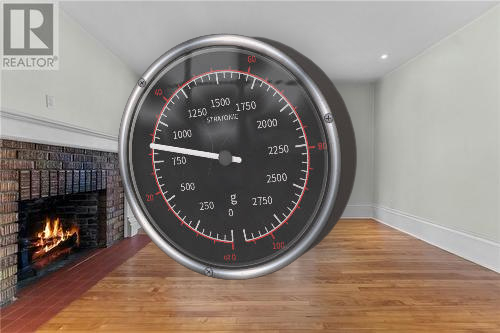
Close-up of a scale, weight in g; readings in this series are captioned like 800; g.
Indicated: 850; g
